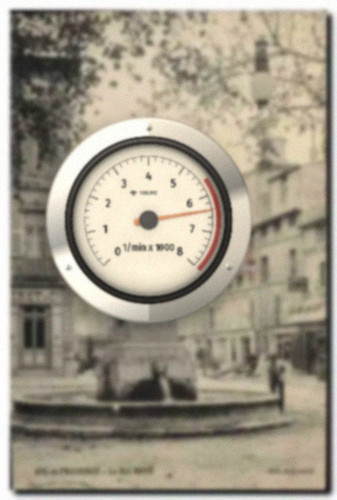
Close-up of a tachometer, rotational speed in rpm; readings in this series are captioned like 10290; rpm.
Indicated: 6400; rpm
